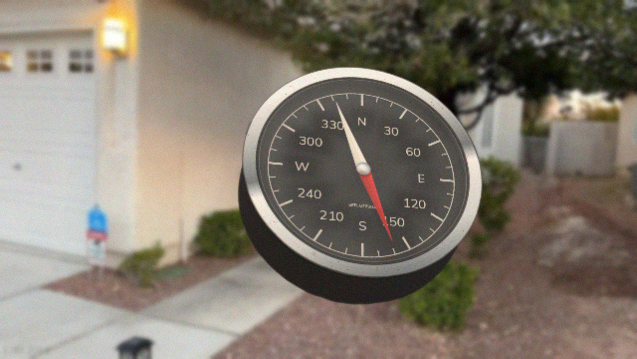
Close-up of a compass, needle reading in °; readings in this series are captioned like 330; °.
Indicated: 160; °
